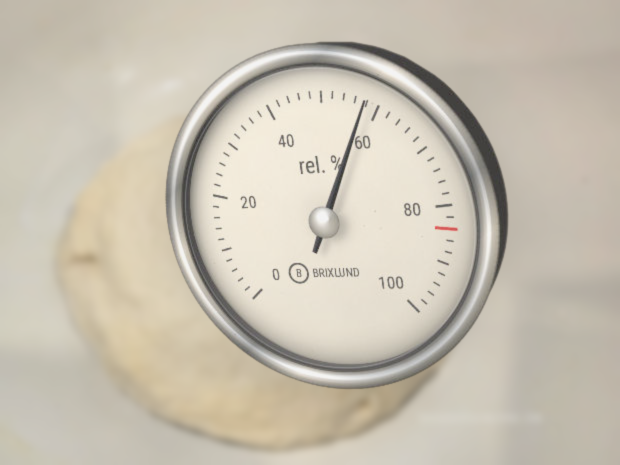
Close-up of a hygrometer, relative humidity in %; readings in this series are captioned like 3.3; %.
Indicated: 58; %
